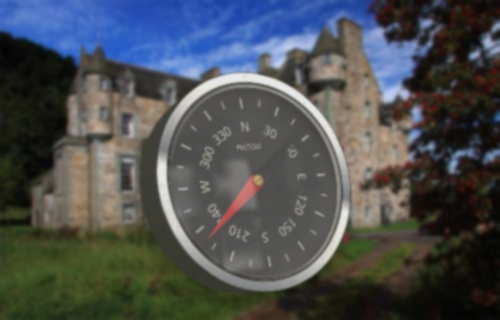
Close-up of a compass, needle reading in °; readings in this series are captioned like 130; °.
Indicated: 232.5; °
